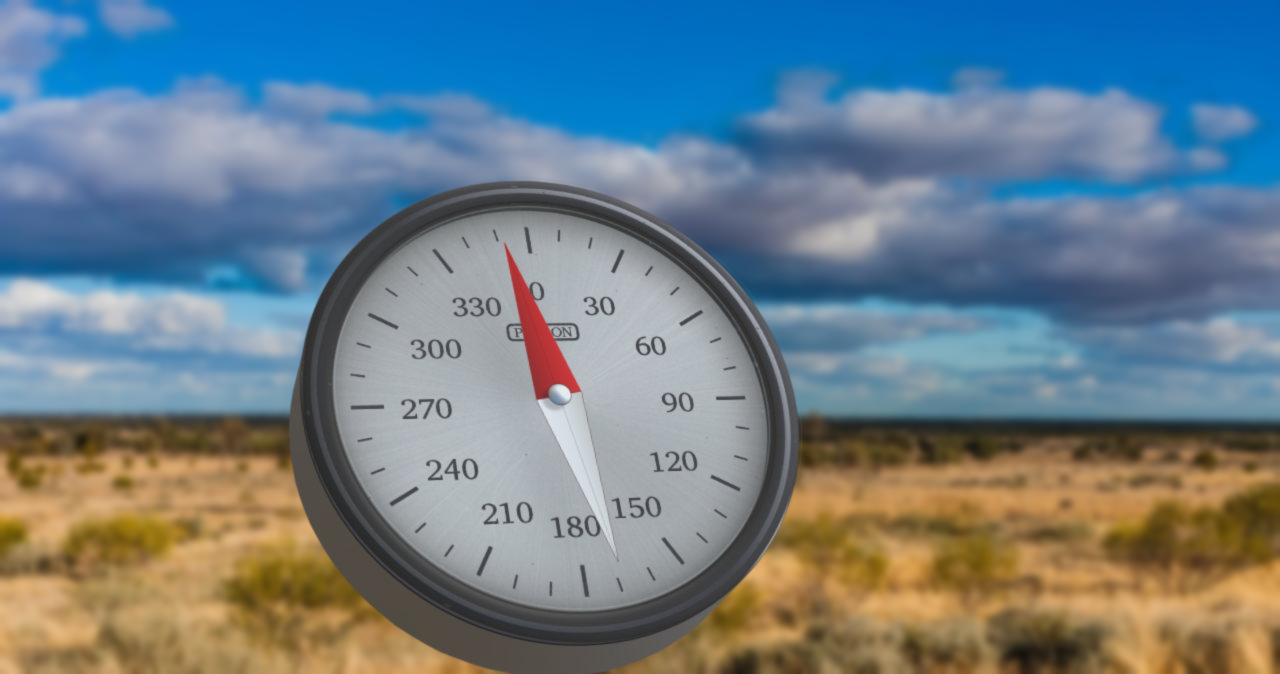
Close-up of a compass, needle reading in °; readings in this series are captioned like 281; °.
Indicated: 350; °
